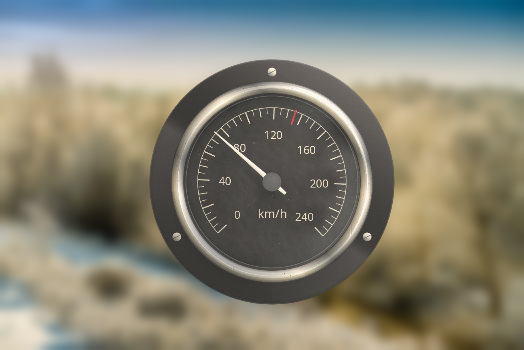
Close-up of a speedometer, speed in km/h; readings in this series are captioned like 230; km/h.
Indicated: 75; km/h
